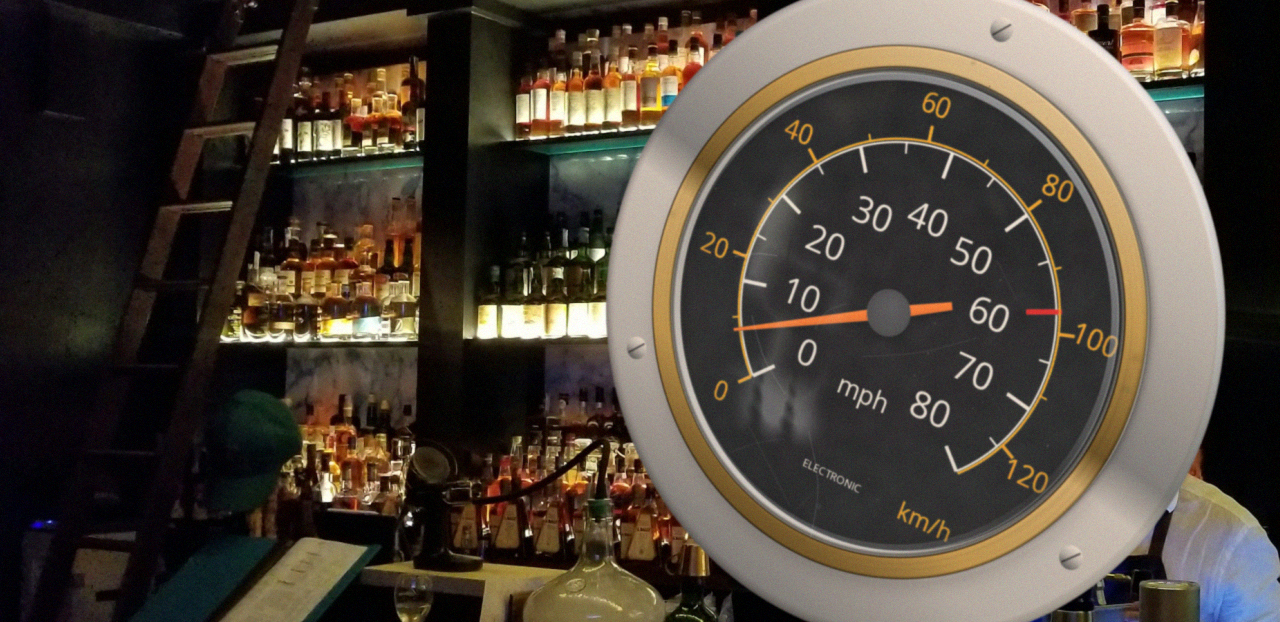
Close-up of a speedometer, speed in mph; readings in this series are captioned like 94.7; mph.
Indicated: 5; mph
